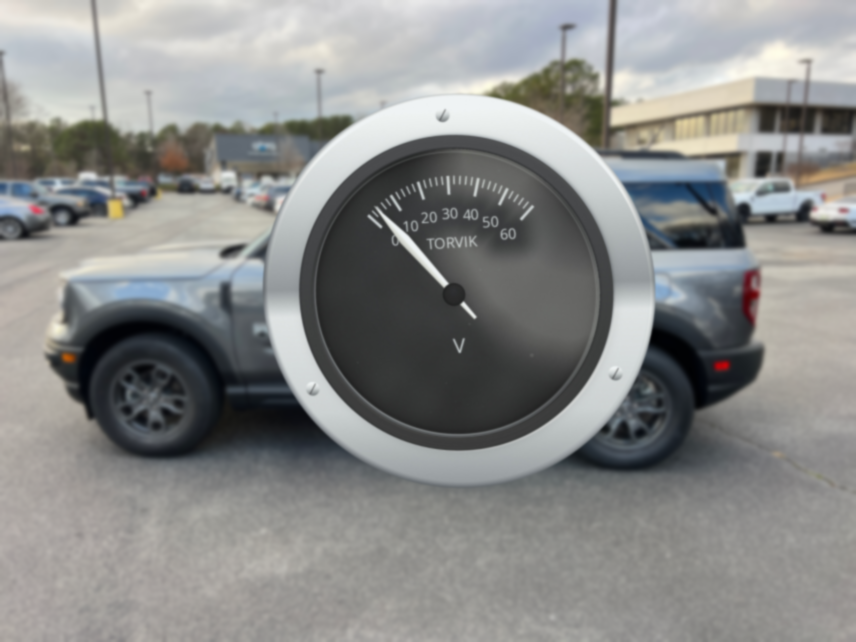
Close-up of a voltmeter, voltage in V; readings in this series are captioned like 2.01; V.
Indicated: 4; V
